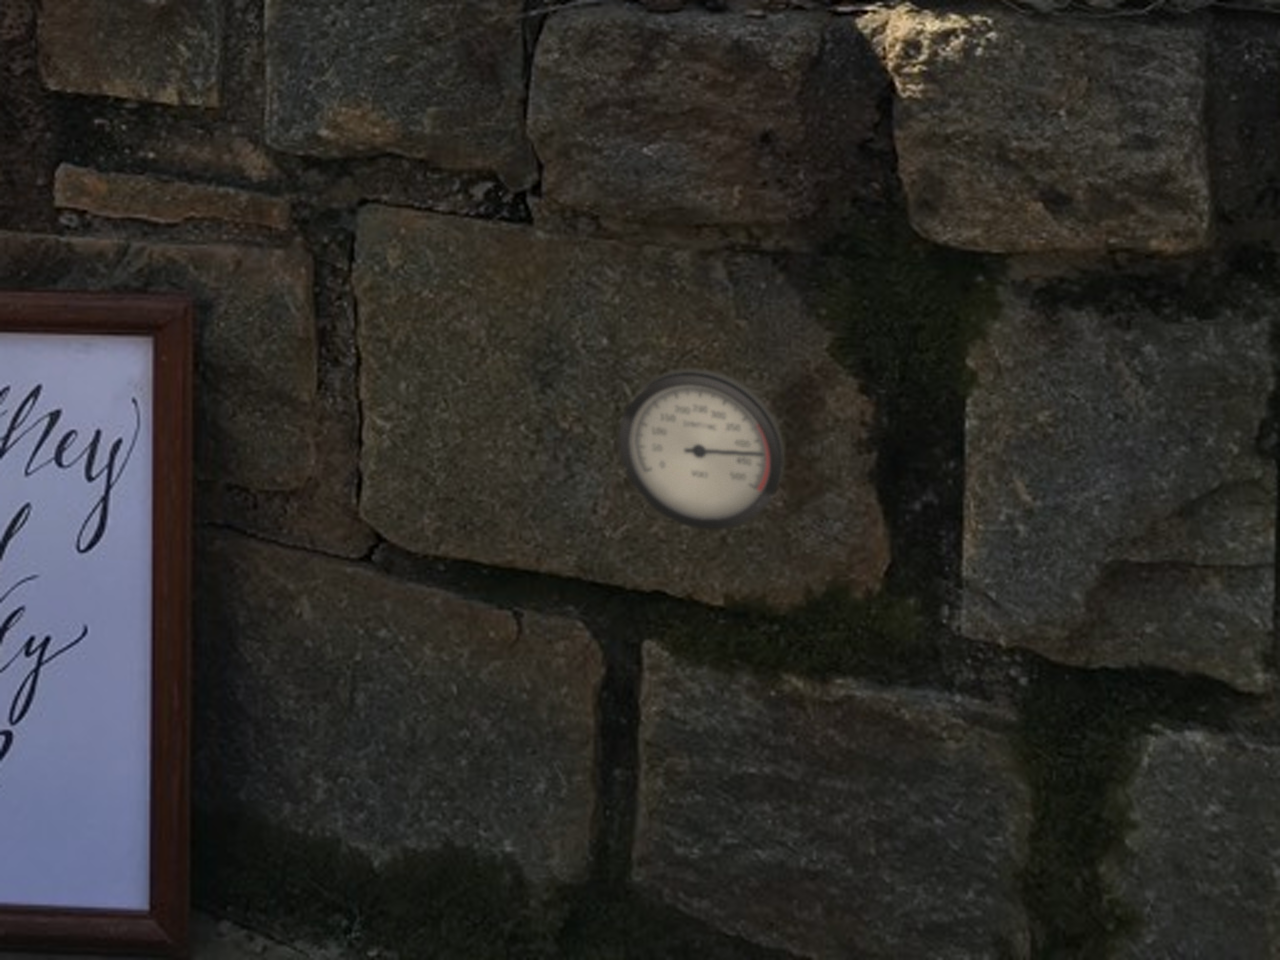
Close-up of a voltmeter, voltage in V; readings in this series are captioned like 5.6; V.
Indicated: 425; V
